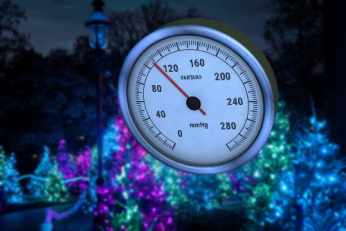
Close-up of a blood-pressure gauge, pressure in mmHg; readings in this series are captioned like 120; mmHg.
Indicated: 110; mmHg
